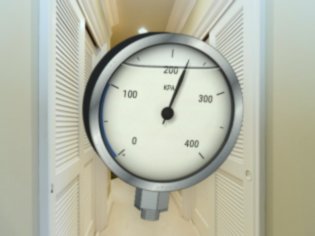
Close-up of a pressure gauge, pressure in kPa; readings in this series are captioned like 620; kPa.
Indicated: 225; kPa
